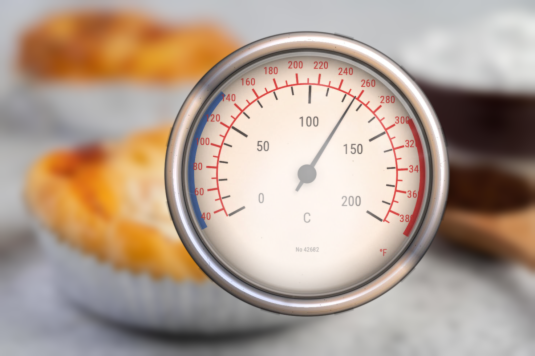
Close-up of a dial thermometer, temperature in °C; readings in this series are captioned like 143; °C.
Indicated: 125; °C
